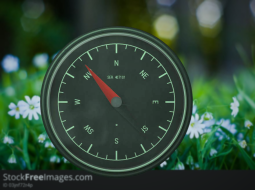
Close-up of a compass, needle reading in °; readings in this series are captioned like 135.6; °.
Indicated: 320; °
